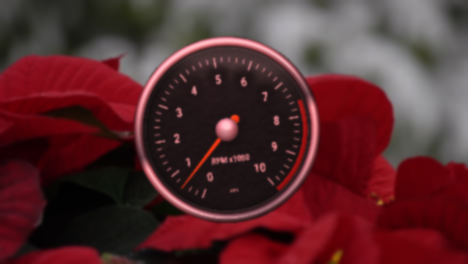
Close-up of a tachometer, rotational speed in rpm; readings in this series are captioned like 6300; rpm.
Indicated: 600; rpm
